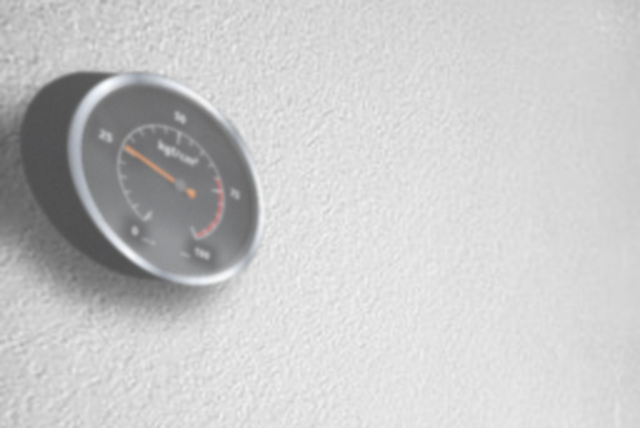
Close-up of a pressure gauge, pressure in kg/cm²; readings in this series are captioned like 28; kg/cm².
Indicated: 25; kg/cm²
